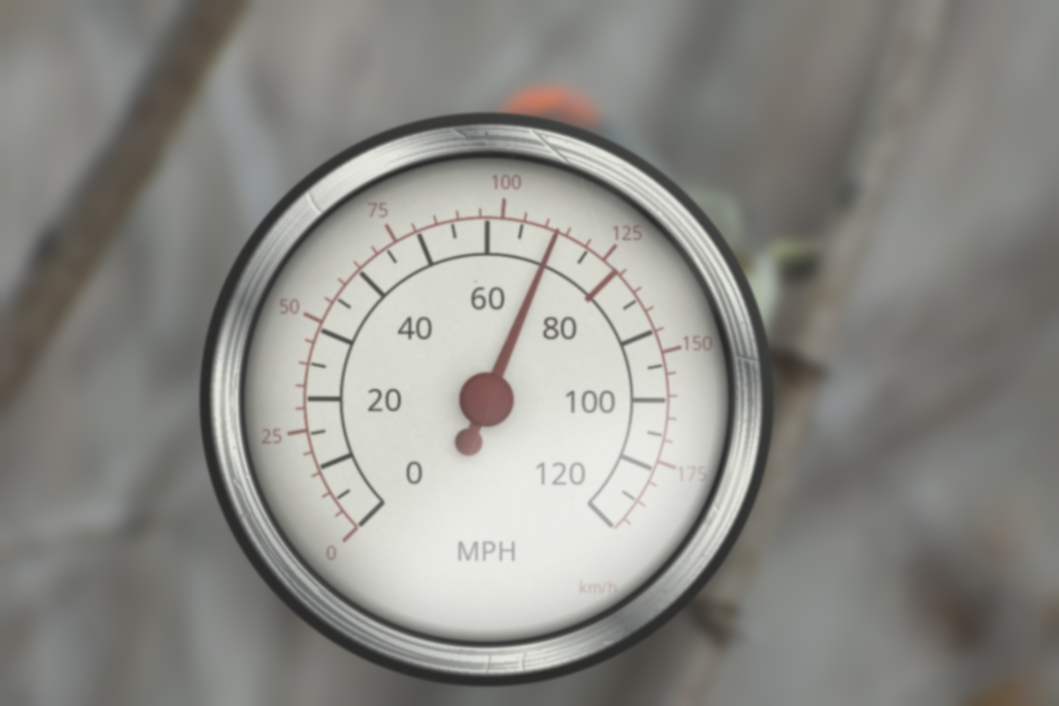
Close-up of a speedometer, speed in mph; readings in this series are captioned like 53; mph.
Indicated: 70; mph
